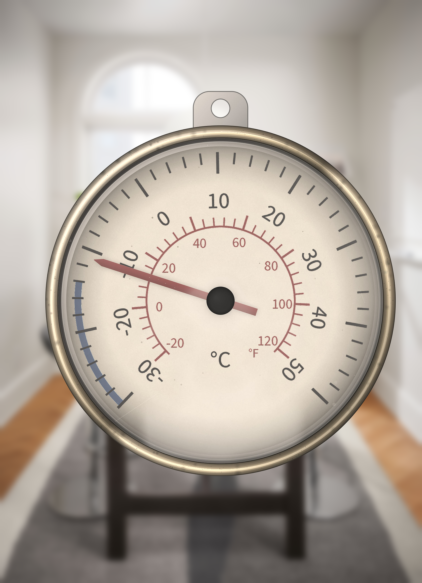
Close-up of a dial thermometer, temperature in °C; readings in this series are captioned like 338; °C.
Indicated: -11; °C
